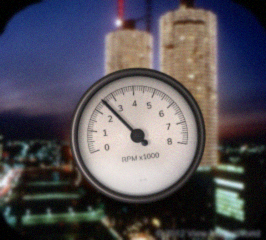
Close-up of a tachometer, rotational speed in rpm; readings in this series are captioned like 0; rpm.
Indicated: 2500; rpm
